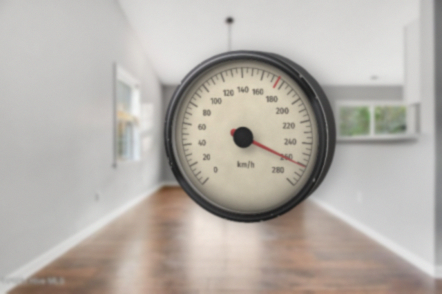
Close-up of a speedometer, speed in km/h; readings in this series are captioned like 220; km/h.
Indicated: 260; km/h
